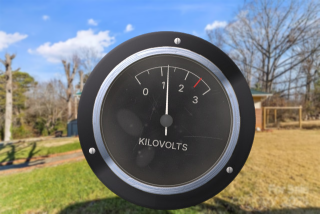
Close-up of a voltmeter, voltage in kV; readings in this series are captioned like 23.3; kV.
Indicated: 1.25; kV
